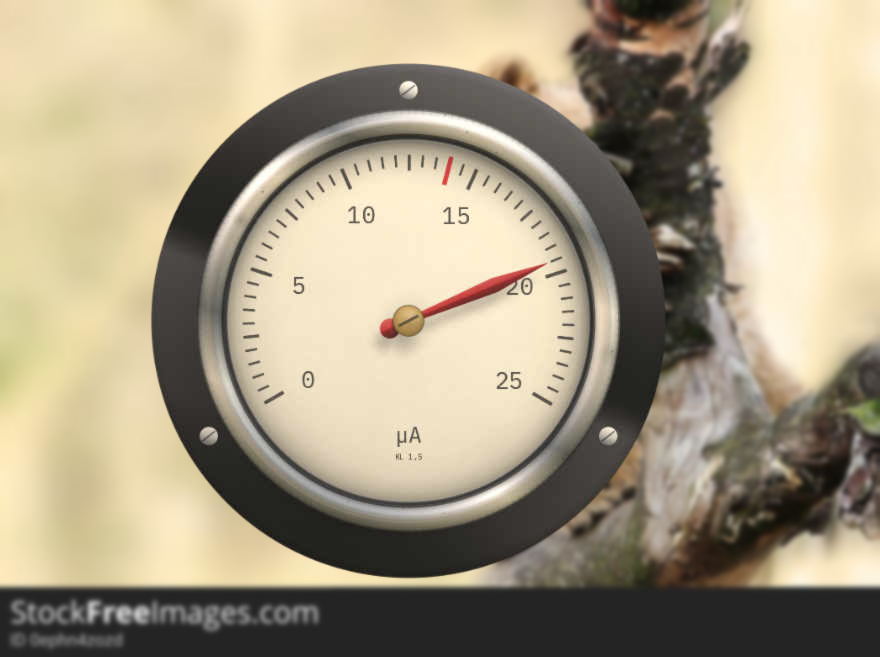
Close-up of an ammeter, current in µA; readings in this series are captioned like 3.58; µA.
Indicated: 19.5; µA
